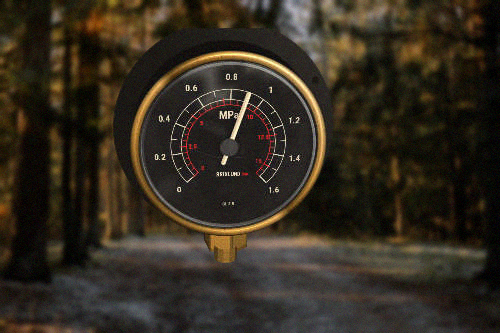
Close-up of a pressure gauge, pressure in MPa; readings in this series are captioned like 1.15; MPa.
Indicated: 0.9; MPa
